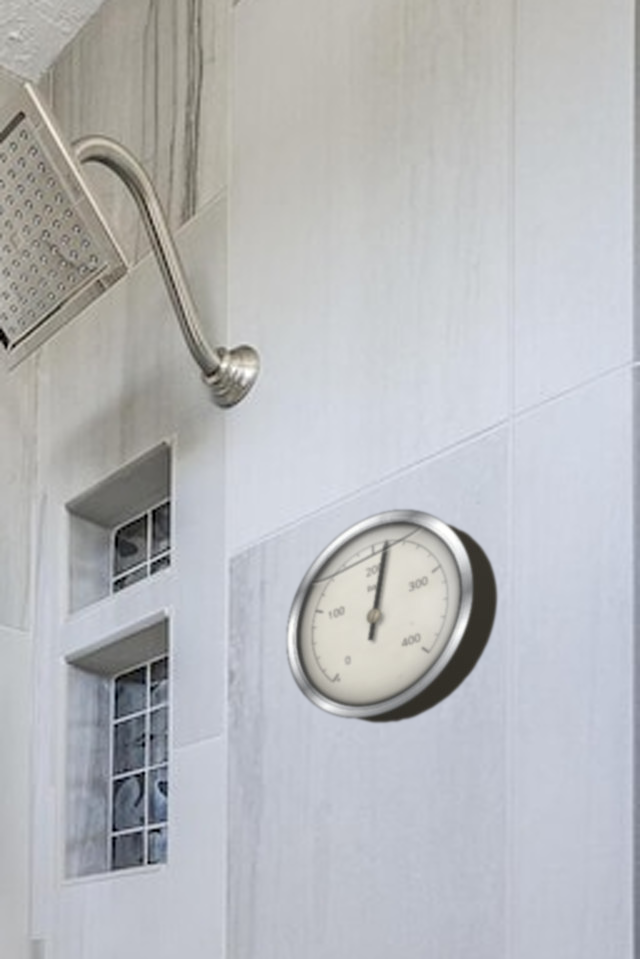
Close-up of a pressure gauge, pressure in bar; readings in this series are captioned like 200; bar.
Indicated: 220; bar
